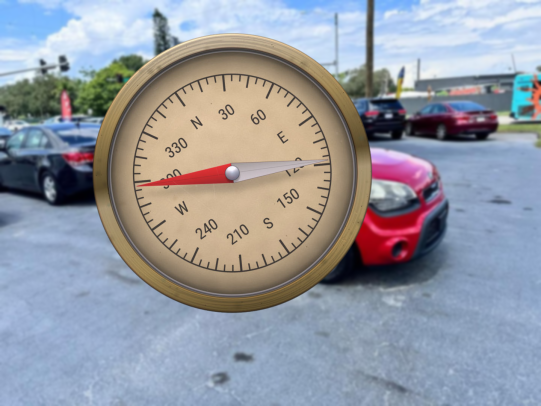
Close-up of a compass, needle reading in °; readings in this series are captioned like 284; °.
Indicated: 297.5; °
